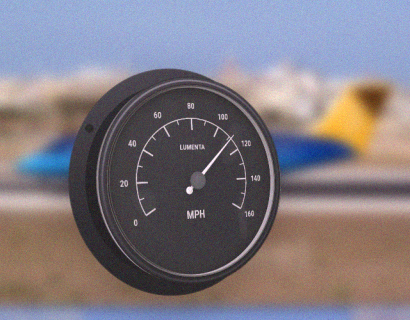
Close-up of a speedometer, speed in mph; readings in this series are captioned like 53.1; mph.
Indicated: 110; mph
